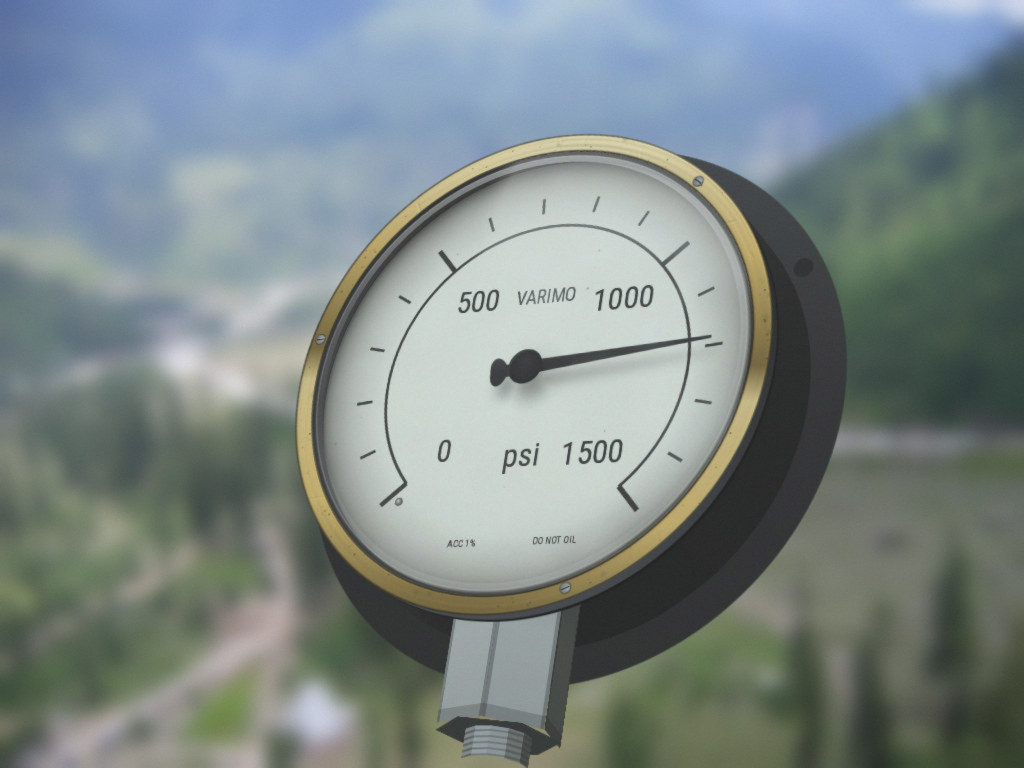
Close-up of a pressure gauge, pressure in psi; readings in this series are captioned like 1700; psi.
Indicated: 1200; psi
